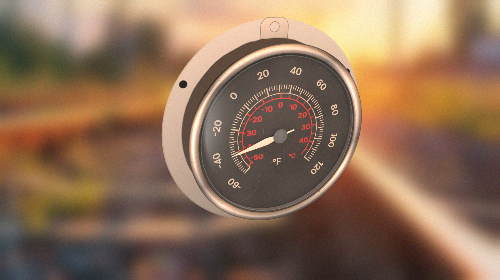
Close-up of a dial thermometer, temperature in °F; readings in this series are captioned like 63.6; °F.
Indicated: -40; °F
